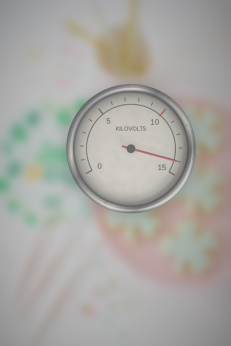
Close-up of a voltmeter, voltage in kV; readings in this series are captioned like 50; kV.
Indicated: 14; kV
